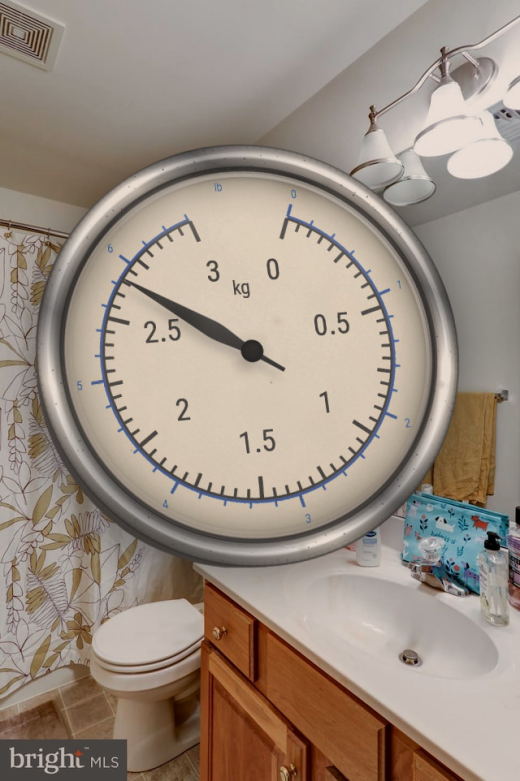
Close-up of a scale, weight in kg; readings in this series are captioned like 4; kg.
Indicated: 2.65; kg
